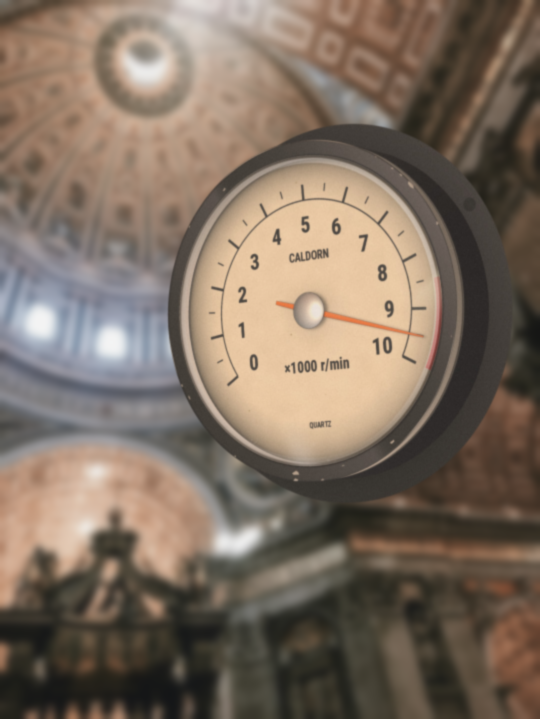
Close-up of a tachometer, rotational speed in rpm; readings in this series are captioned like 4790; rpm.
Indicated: 9500; rpm
